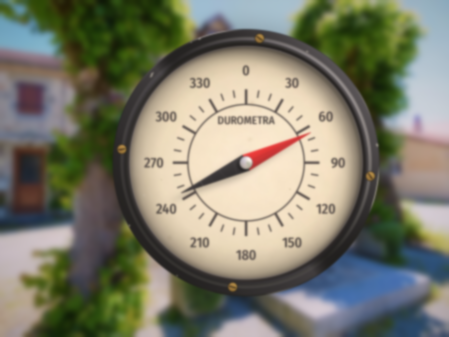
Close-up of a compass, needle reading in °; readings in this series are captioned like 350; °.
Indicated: 65; °
